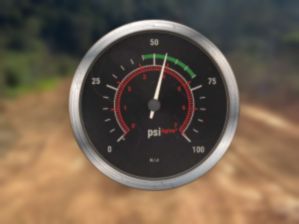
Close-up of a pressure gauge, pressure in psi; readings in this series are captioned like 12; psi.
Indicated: 55; psi
